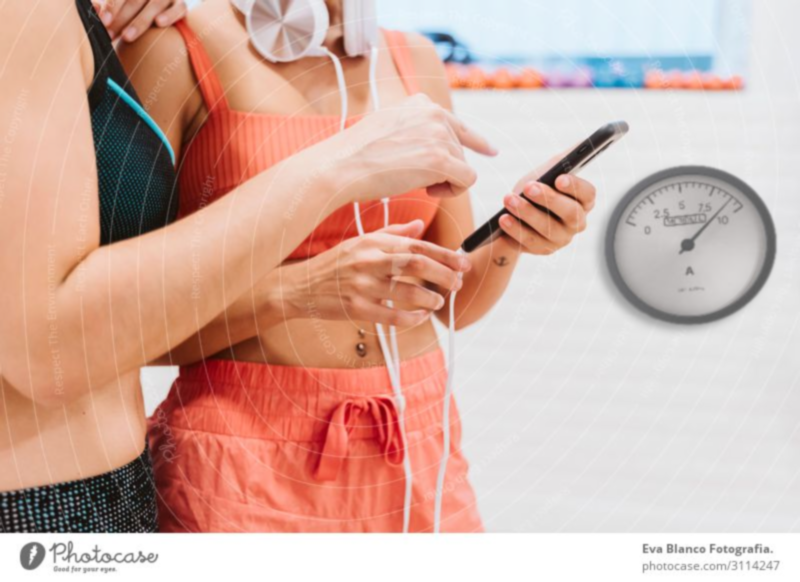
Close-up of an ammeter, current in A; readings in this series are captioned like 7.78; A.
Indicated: 9; A
